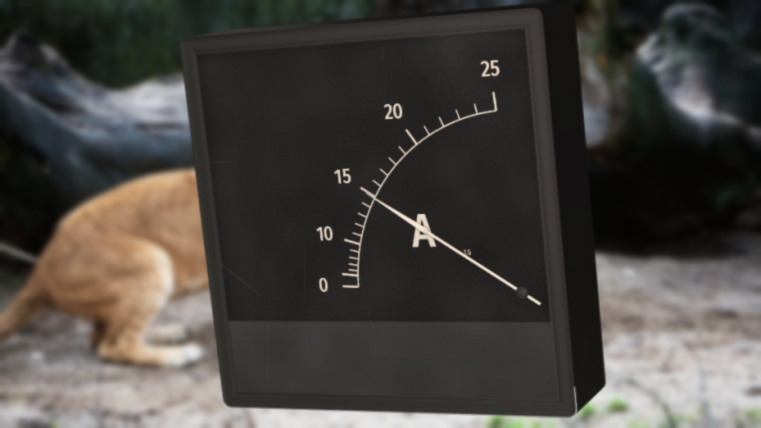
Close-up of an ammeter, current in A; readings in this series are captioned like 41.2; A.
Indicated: 15; A
